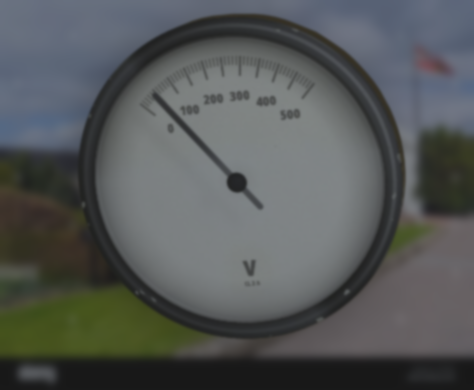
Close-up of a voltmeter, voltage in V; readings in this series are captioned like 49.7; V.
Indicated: 50; V
